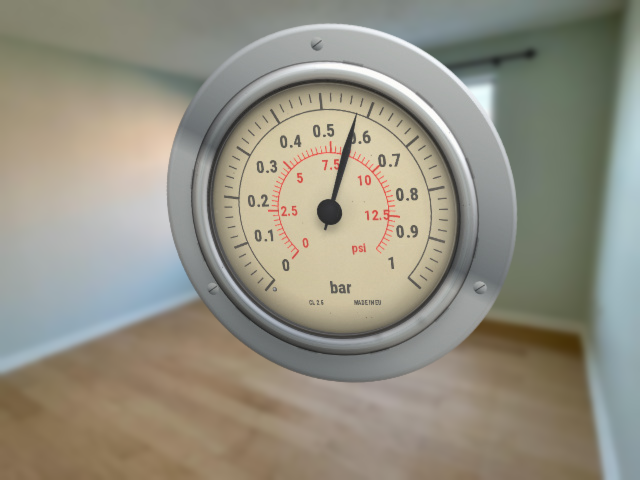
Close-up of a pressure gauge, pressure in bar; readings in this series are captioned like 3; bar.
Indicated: 0.58; bar
